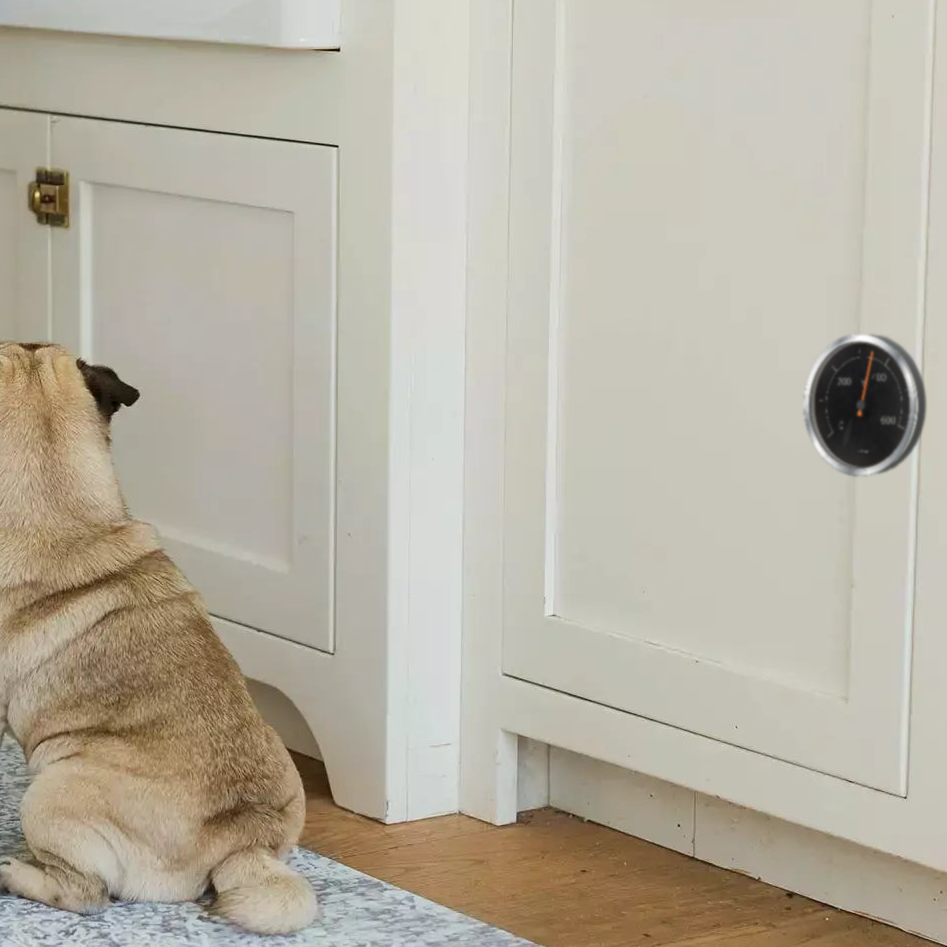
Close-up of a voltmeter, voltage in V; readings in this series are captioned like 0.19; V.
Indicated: 350; V
